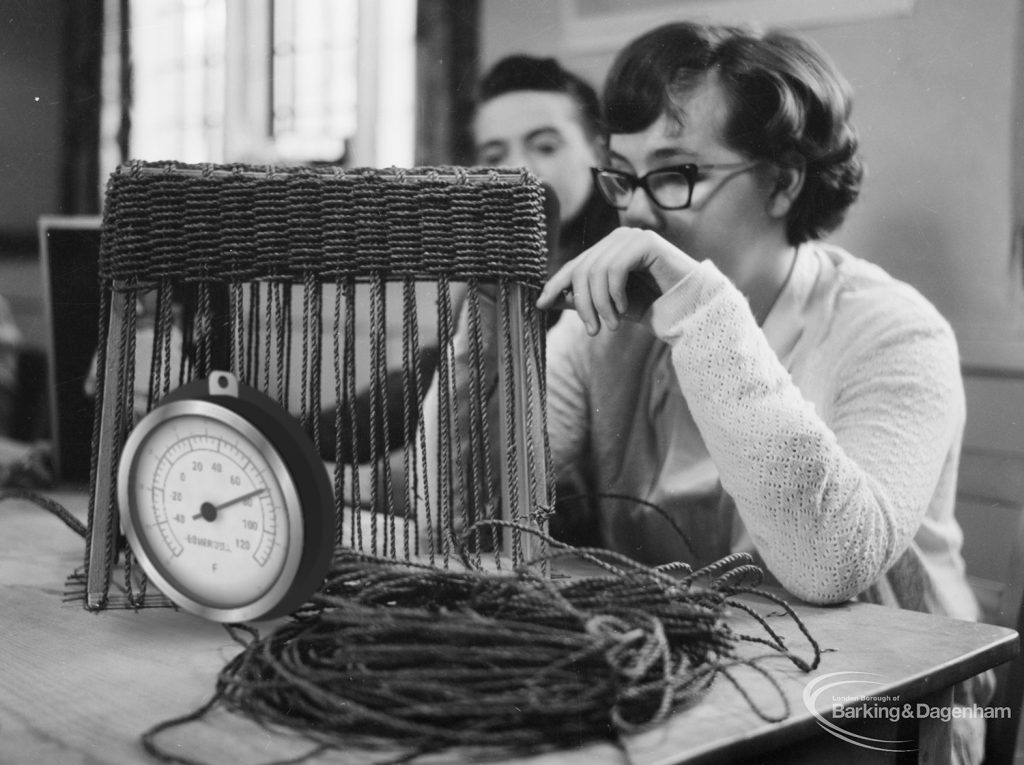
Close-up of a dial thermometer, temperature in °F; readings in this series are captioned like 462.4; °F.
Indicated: 76; °F
